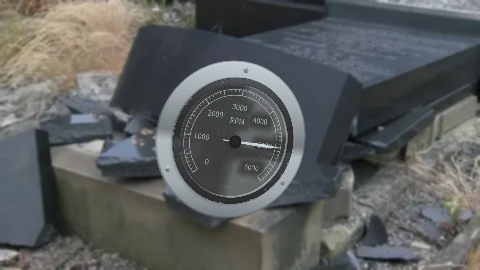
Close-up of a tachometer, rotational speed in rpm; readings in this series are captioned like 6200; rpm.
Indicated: 5000; rpm
